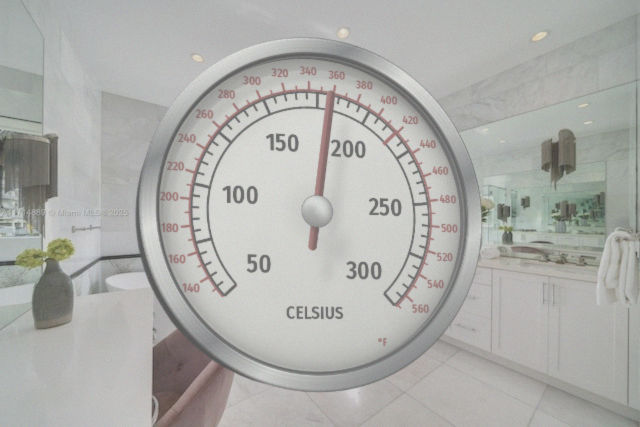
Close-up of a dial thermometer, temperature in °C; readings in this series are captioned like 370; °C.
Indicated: 180; °C
